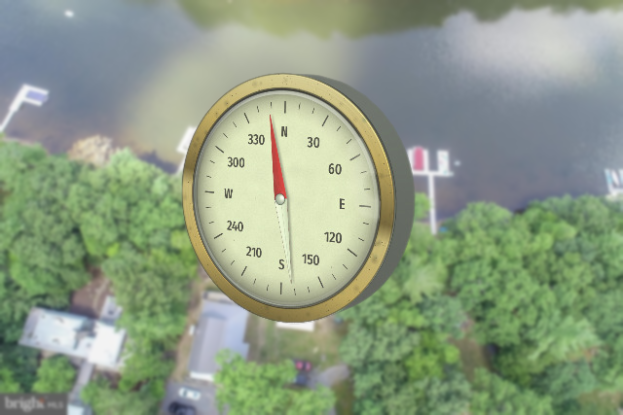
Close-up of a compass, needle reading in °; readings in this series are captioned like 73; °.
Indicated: 350; °
